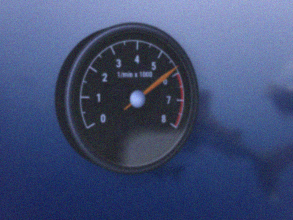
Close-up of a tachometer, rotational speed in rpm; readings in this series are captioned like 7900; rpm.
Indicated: 5750; rpm
